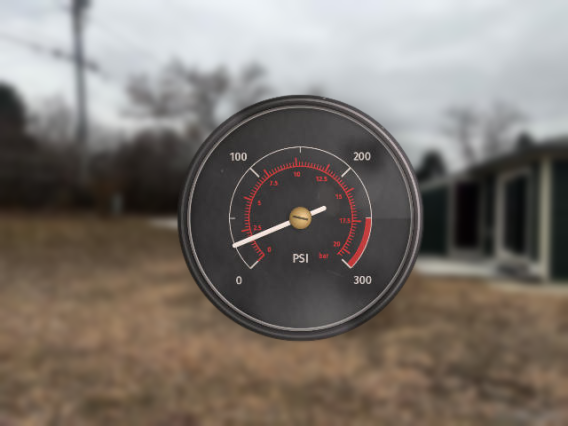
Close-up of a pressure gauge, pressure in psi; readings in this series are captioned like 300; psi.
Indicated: 25; psi
